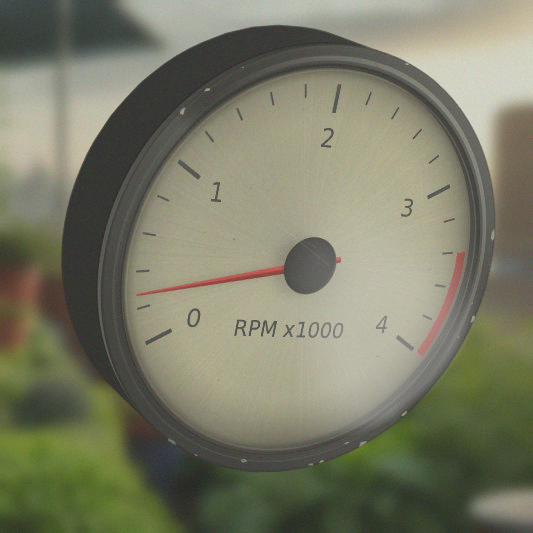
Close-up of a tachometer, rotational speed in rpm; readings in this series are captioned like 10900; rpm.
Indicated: 300; rpm
